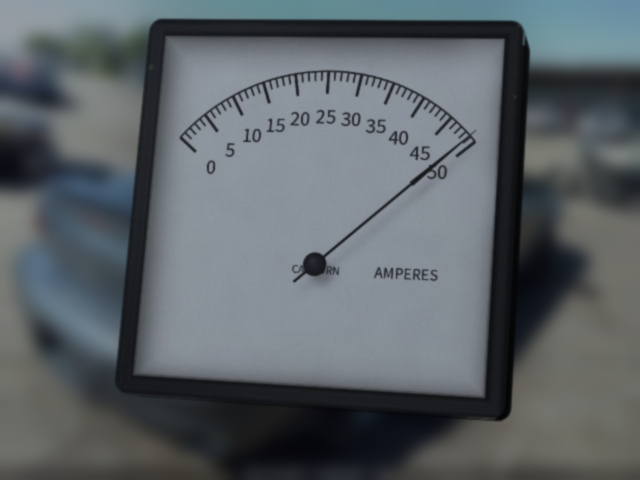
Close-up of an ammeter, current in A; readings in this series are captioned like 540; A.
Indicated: 49; A
